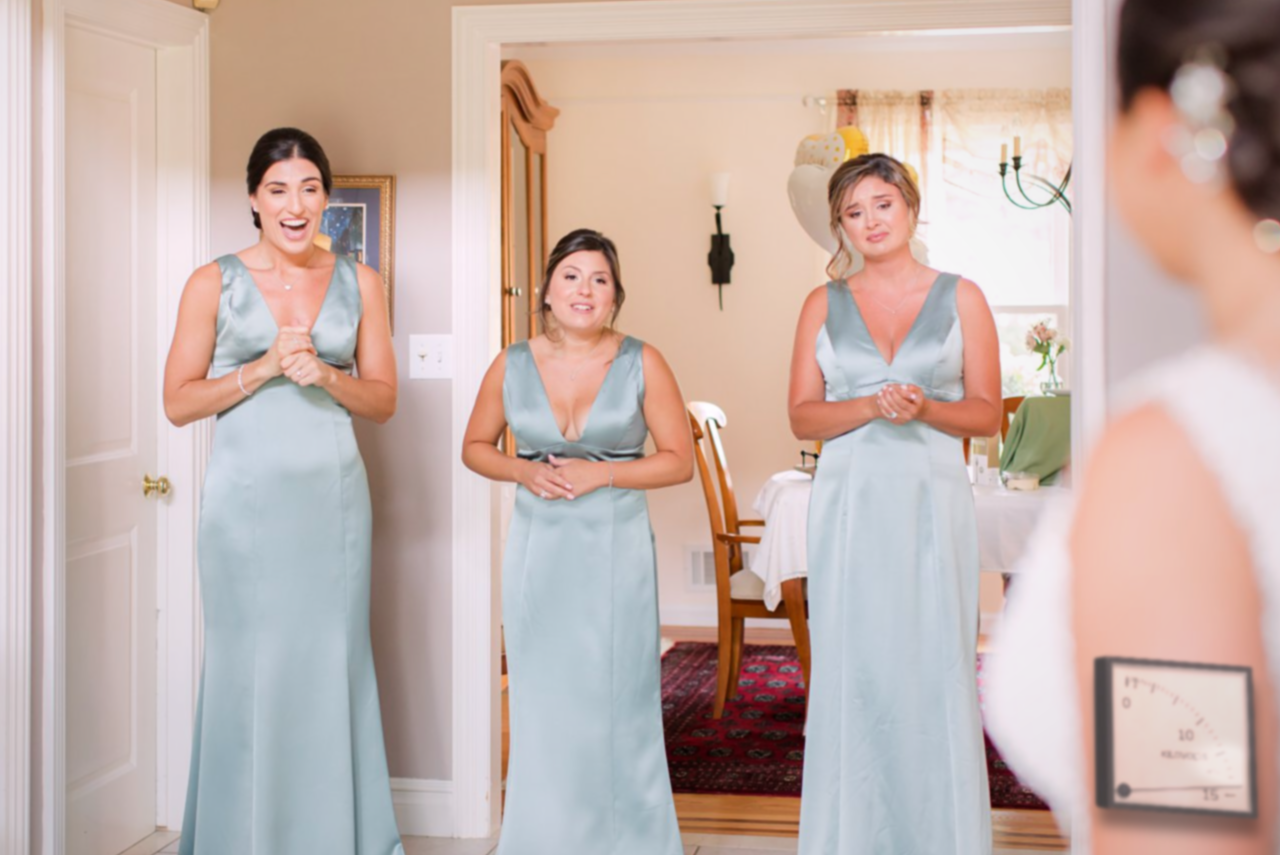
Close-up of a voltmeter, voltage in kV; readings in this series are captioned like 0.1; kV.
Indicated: 14.5; kV
